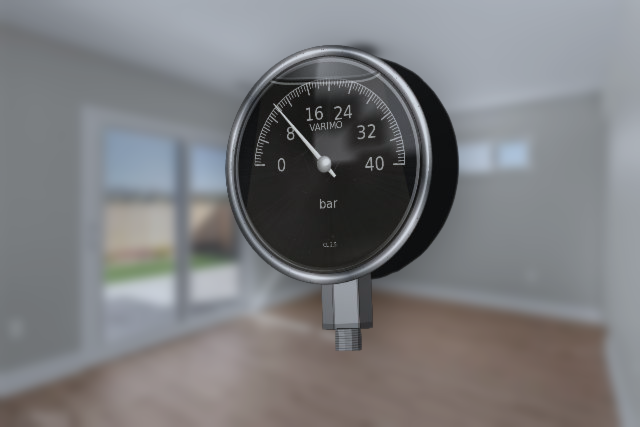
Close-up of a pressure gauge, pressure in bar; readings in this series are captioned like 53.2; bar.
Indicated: 10; bar
